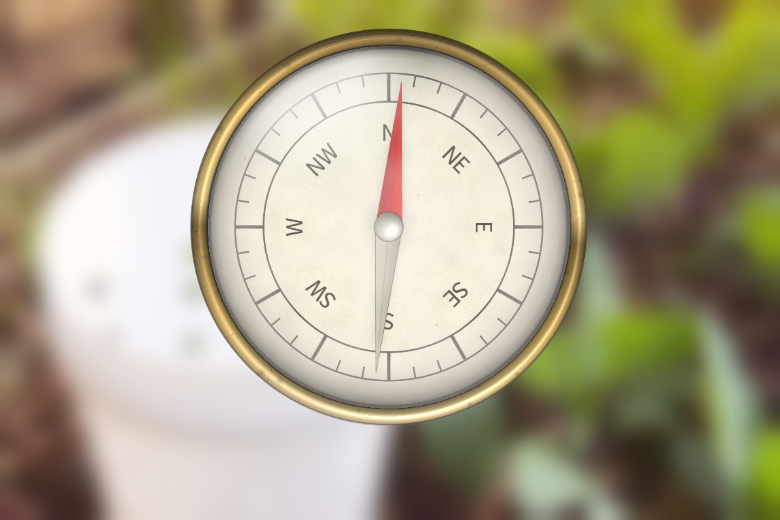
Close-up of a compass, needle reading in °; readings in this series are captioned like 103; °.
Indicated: 5; °
